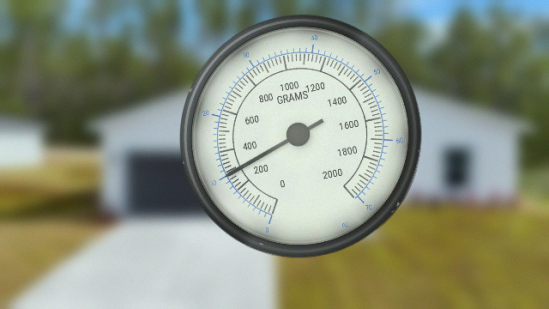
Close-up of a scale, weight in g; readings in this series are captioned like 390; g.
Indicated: 280; g
